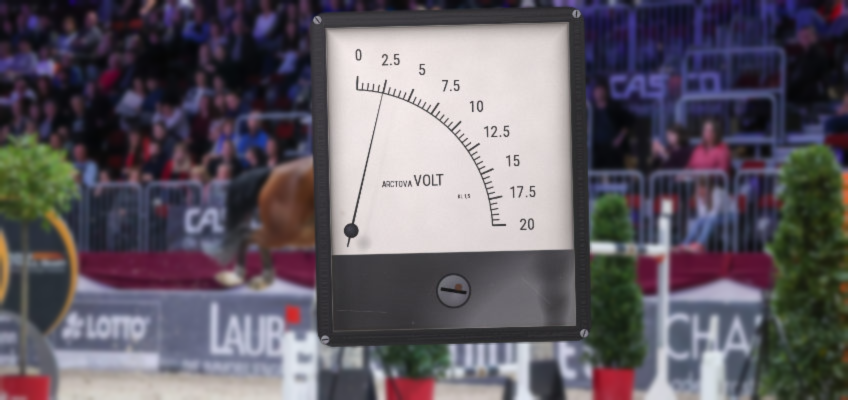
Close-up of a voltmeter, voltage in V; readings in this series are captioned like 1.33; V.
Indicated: 2.5; V
